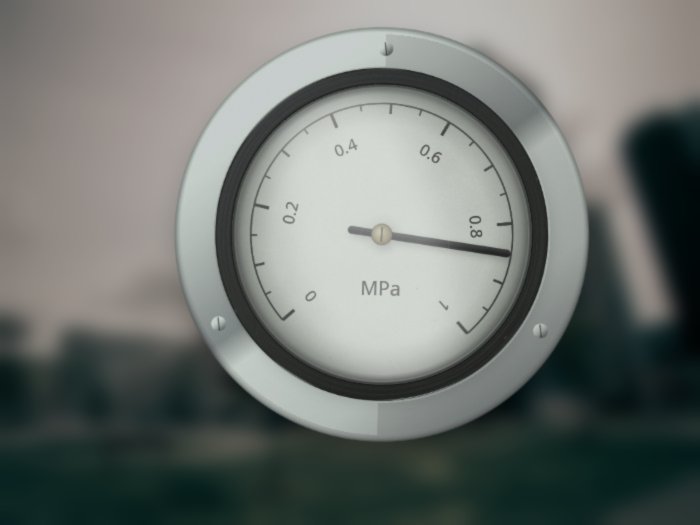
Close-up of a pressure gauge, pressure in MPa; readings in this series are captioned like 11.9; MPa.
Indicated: 0.85; MPa
